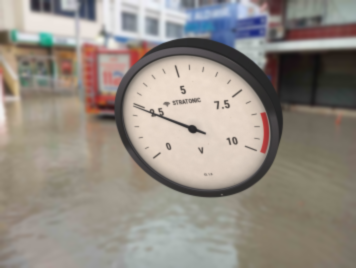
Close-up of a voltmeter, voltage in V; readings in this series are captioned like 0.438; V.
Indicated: 2.5; V
